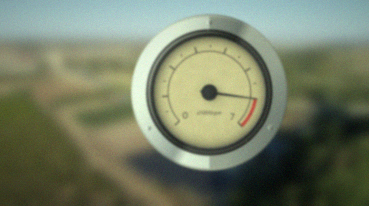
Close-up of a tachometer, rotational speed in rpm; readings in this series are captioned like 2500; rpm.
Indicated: 6000; rpm
